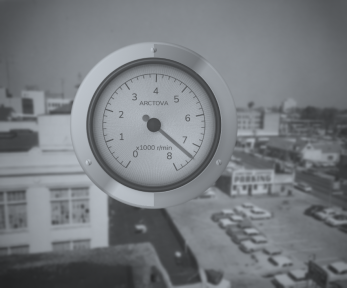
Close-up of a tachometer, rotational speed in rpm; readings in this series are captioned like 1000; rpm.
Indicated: 7400; rpm
